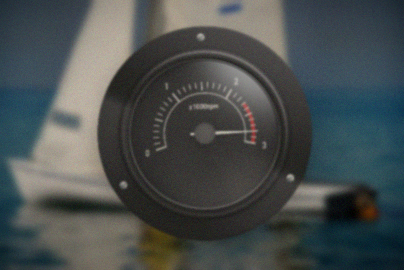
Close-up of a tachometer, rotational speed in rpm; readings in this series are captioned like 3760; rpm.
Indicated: 2800; rpm
